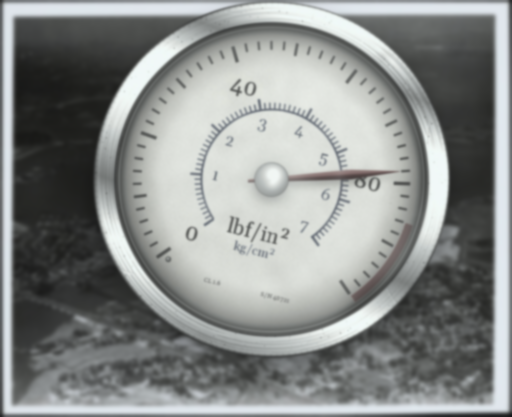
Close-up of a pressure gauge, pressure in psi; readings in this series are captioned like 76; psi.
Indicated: 78; psi
